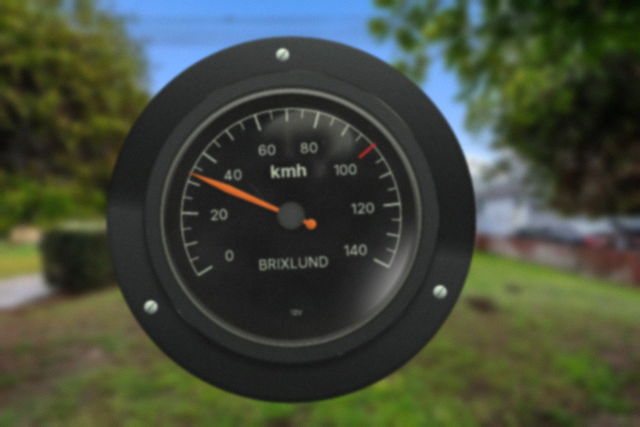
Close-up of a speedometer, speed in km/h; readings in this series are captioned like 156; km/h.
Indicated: 32.5; km/h
